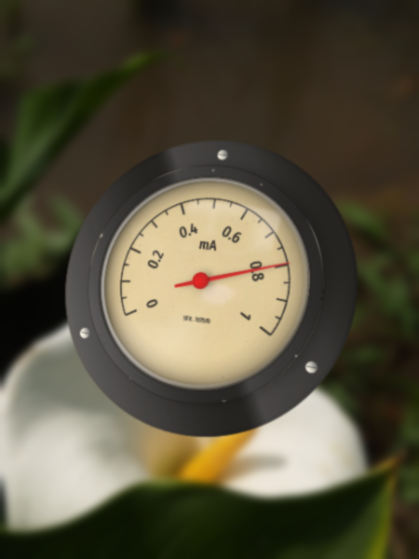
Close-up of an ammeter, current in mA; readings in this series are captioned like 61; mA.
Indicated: 0.8; mA
